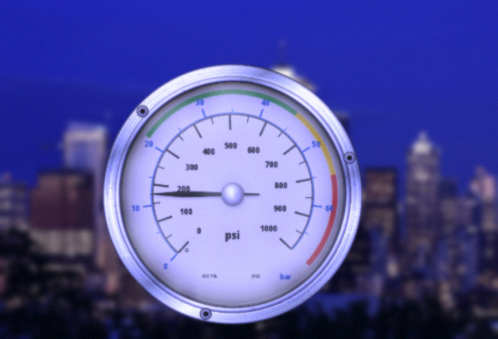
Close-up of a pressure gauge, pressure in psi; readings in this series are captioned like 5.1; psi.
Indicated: 175; psi
